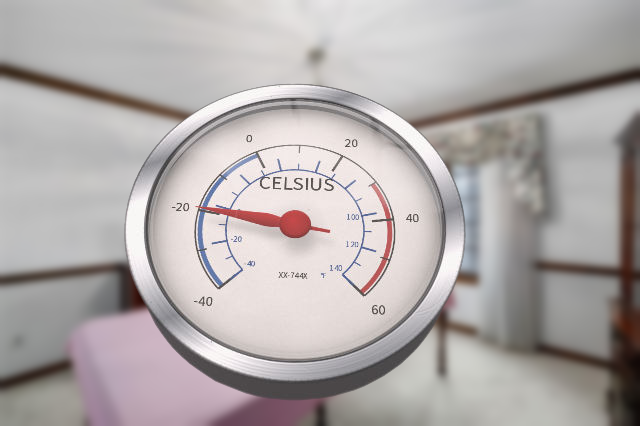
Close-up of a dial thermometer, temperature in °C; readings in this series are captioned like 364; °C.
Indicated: -20; °C
